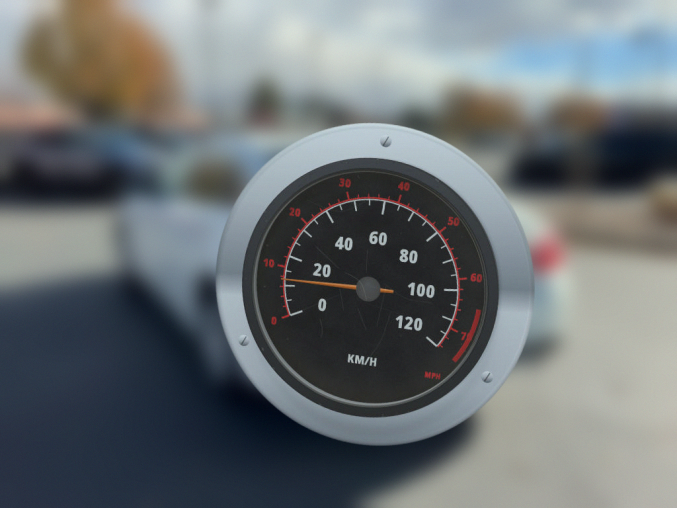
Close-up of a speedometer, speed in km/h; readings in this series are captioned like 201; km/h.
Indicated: 12.5; km/h
